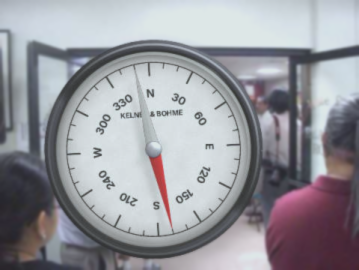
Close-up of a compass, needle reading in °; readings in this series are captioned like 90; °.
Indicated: 170; °
